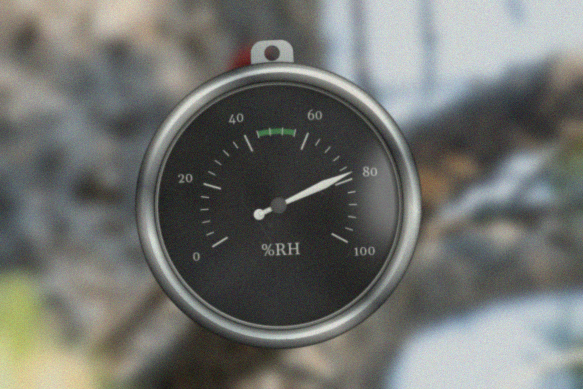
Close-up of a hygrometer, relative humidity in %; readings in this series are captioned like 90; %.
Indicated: 78; %
